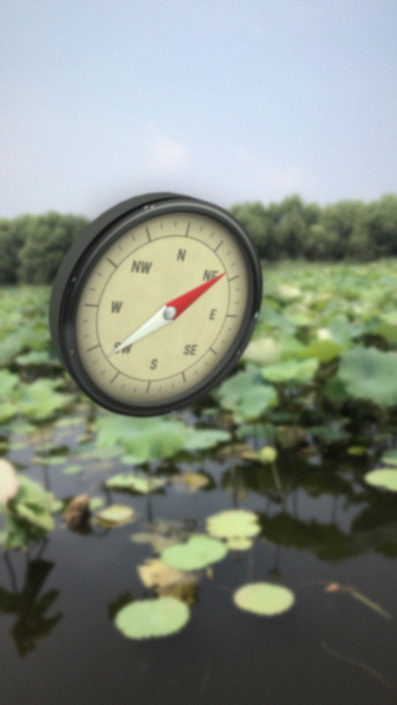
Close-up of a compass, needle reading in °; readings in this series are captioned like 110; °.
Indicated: 50; °
